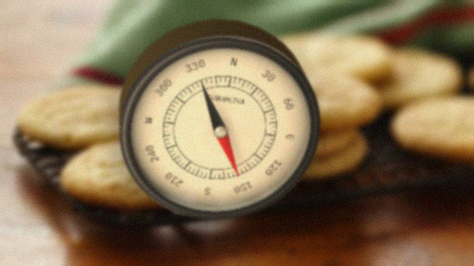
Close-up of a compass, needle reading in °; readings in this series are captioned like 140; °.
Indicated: 150; °
